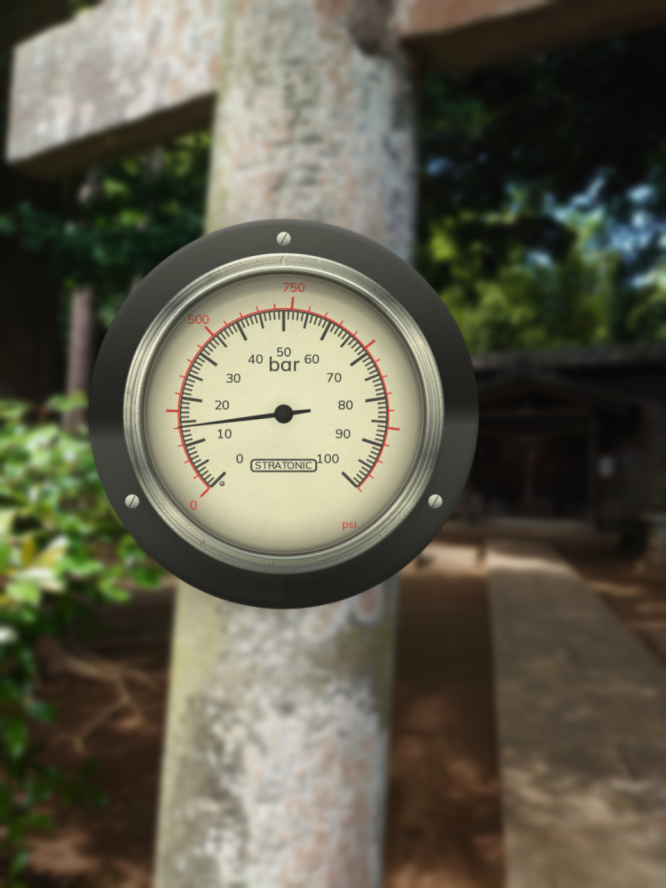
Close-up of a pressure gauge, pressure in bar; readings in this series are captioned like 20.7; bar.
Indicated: 14; bar
